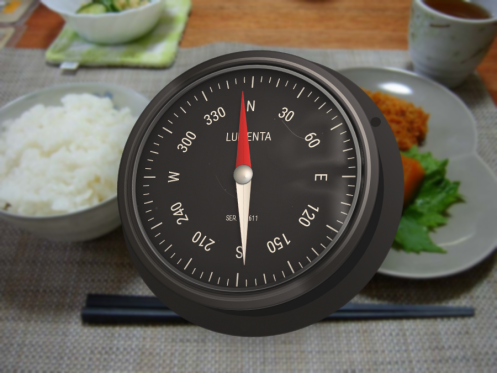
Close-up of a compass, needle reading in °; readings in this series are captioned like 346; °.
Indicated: 355; °
